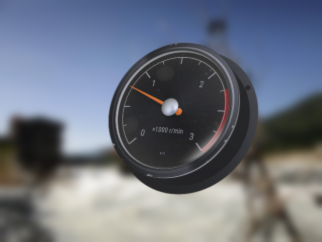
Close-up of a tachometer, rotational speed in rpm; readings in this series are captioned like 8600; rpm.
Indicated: 750; rpm
